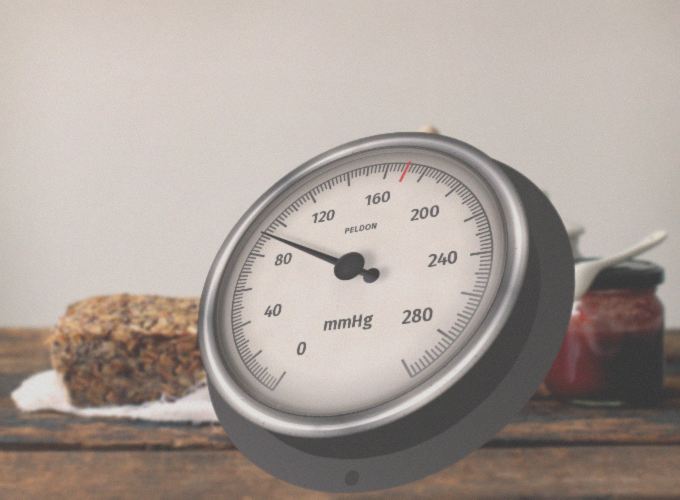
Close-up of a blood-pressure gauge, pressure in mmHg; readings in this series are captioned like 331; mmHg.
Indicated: 90; mmHg
